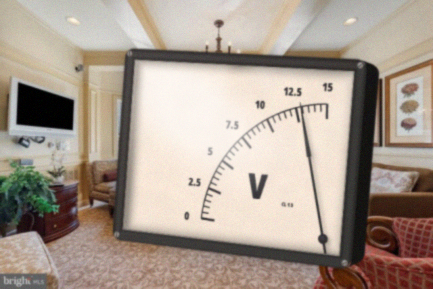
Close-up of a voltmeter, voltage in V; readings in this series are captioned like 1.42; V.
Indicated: 13; V
